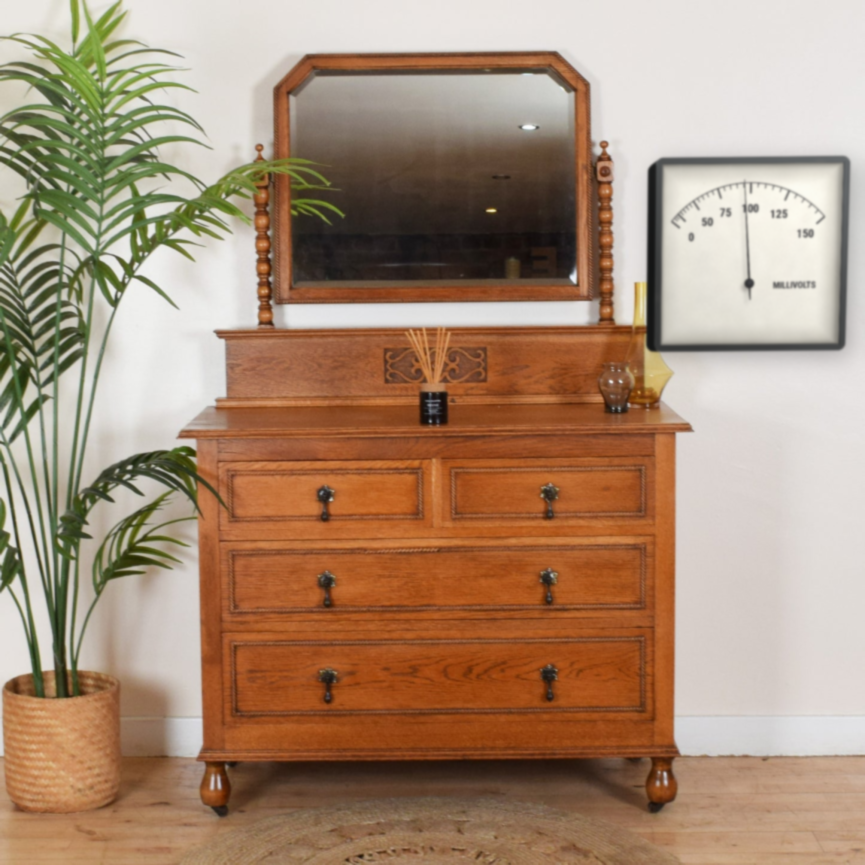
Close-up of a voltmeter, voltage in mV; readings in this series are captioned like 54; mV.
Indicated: 95; mV
